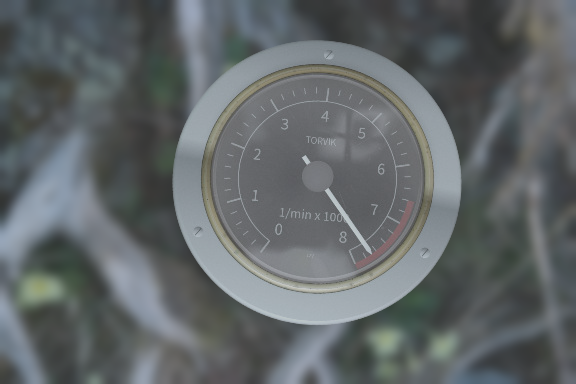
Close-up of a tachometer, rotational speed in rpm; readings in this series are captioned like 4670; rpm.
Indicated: 7700; rpm
